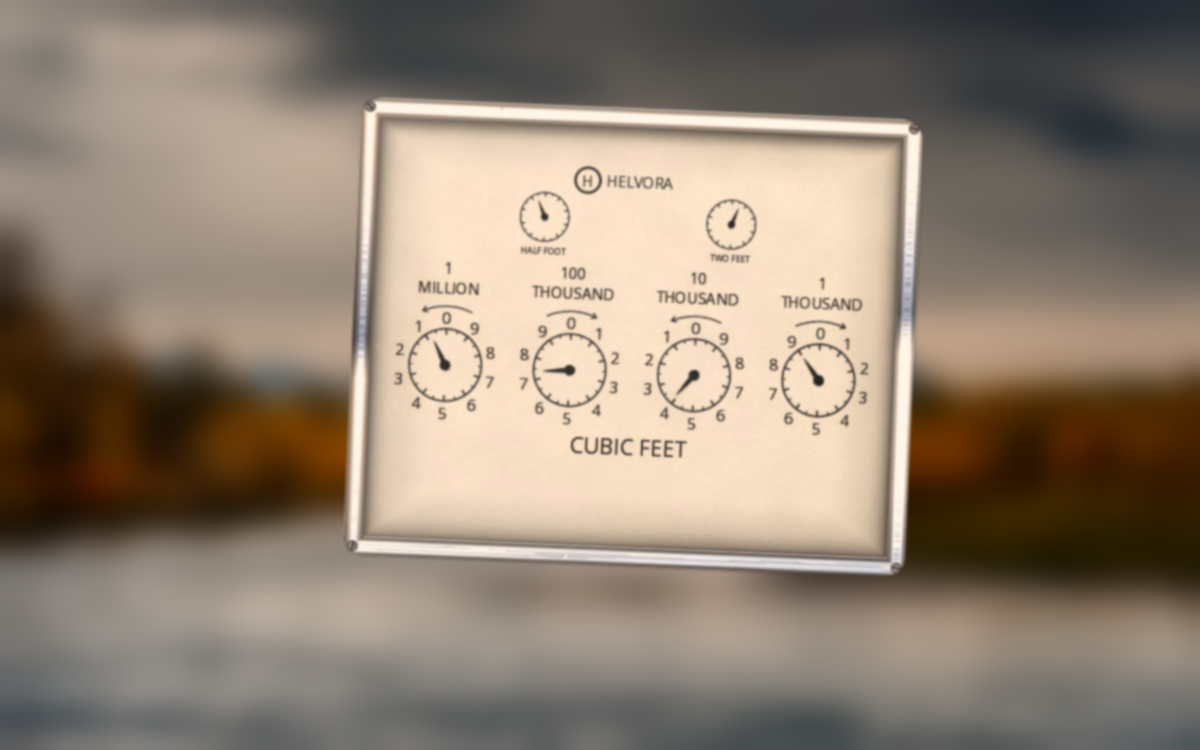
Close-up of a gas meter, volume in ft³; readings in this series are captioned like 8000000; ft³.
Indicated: 73900; ft³
